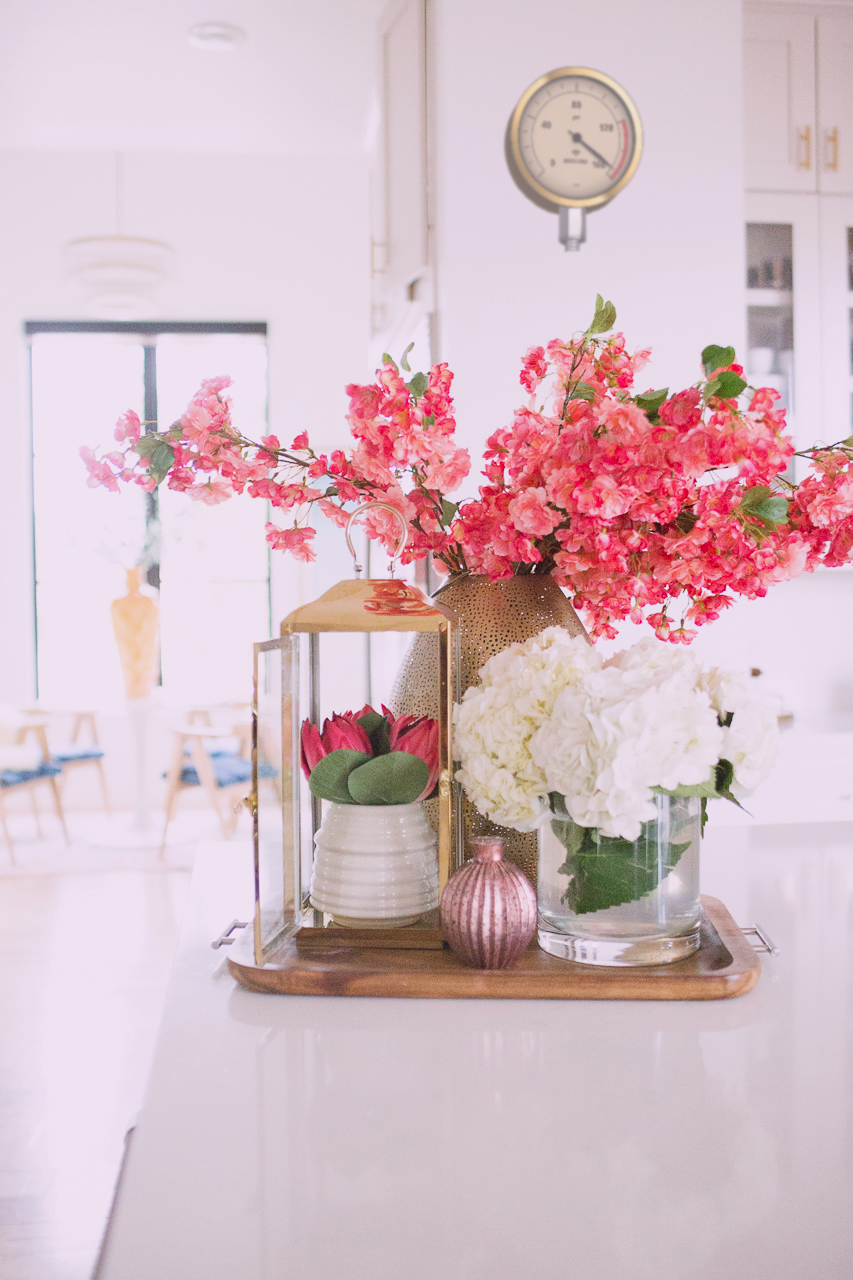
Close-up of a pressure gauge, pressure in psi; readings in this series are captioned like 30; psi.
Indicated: 155; psi
